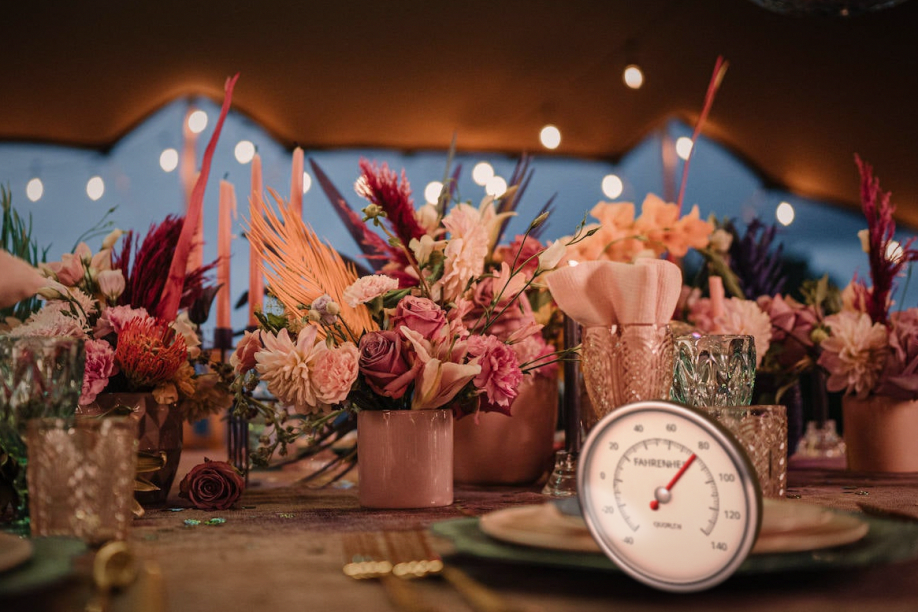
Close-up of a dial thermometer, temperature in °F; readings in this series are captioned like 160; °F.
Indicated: 80; °F
